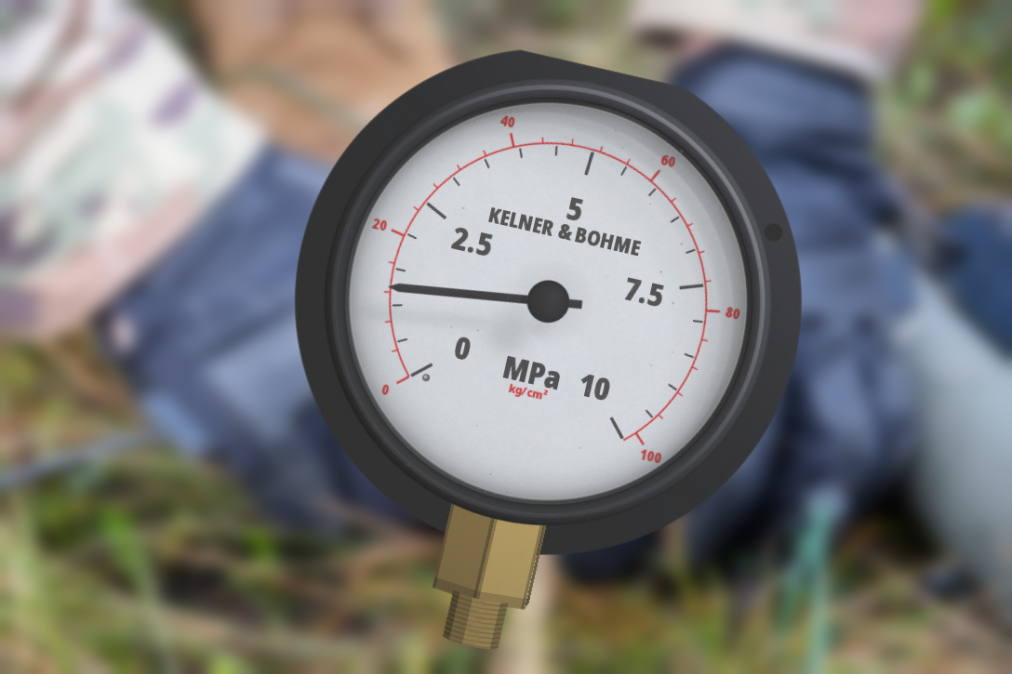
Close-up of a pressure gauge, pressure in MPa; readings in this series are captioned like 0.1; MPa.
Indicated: 1.25; MPa
